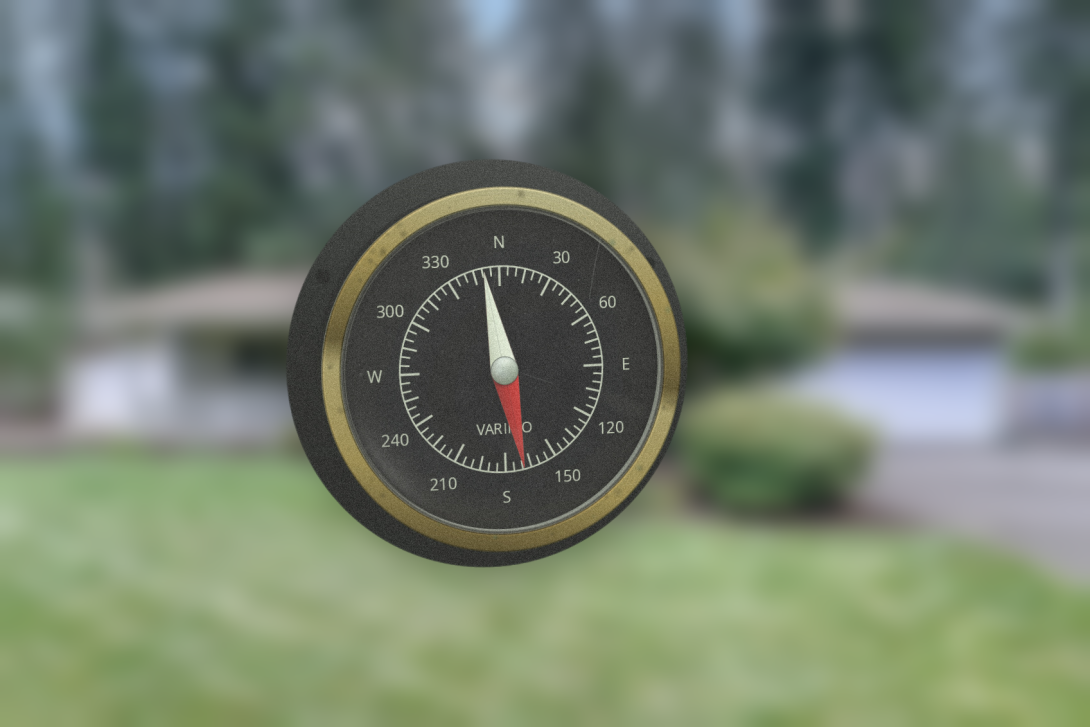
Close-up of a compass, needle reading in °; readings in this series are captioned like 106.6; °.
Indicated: 170; °
